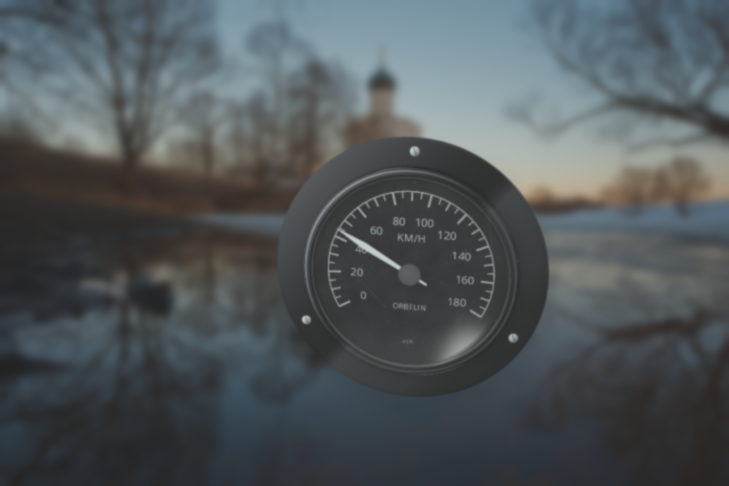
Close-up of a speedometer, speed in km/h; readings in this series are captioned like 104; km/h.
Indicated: 45; km/h
